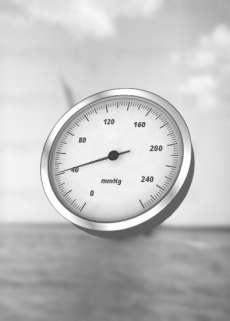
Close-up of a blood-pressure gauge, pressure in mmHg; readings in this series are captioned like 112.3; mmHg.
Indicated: 40; mmHg
